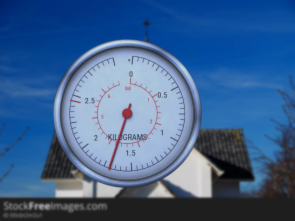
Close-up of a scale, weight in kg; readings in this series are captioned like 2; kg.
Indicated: 1.7; kg
